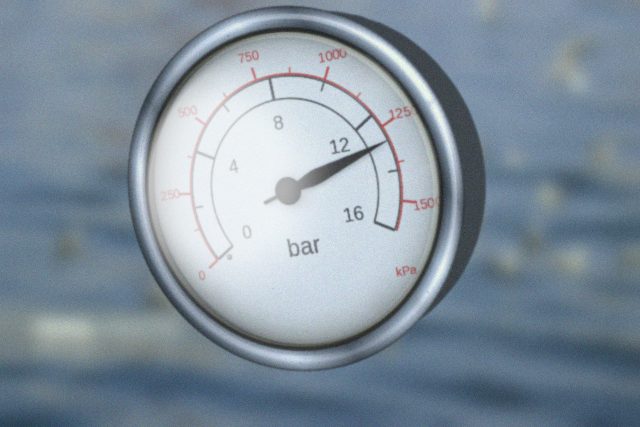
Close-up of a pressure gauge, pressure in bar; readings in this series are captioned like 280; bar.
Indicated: 13; bar
